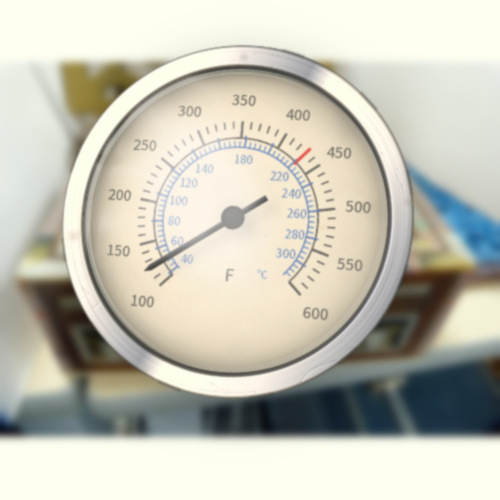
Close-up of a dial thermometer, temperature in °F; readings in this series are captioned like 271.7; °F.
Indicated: 120; °F
